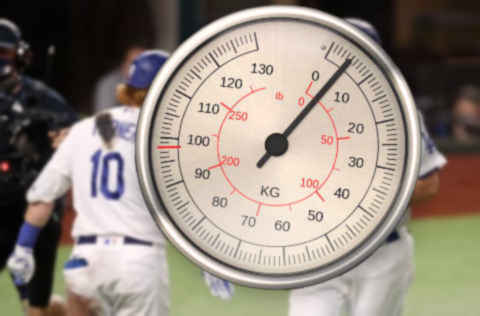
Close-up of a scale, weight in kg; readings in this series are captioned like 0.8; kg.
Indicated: 5; kg
